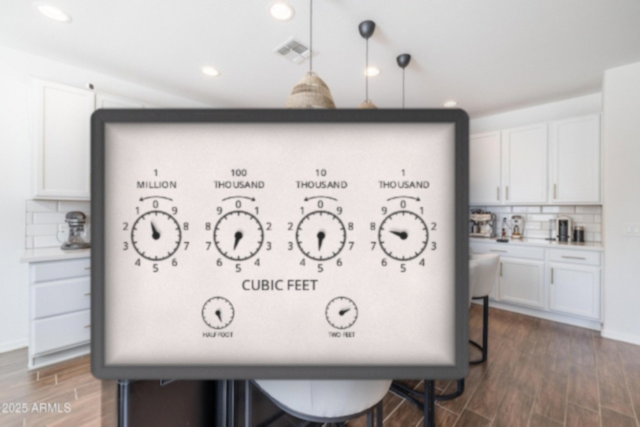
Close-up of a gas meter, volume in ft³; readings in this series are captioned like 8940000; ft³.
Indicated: 54800; ft³
